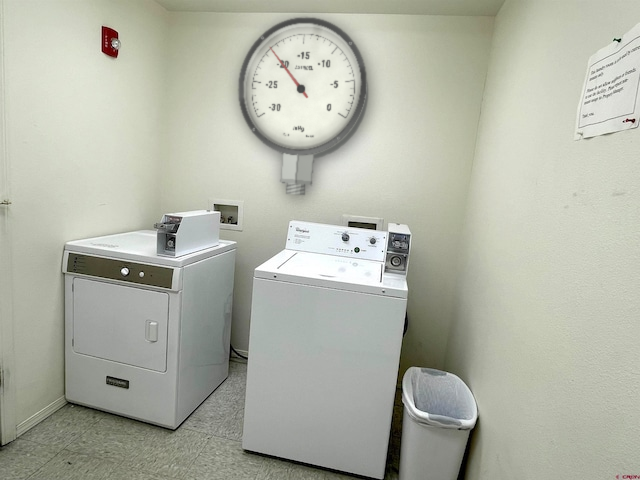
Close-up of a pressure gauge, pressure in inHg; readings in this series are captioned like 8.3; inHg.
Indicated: -20; inHg
